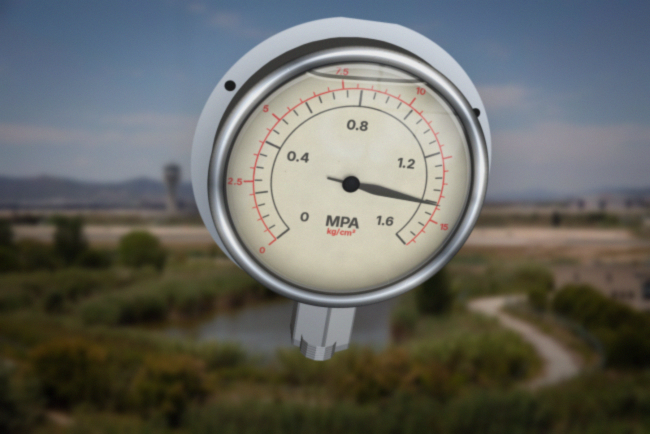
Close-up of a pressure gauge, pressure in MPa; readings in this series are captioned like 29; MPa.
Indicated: 1.4; MPa
